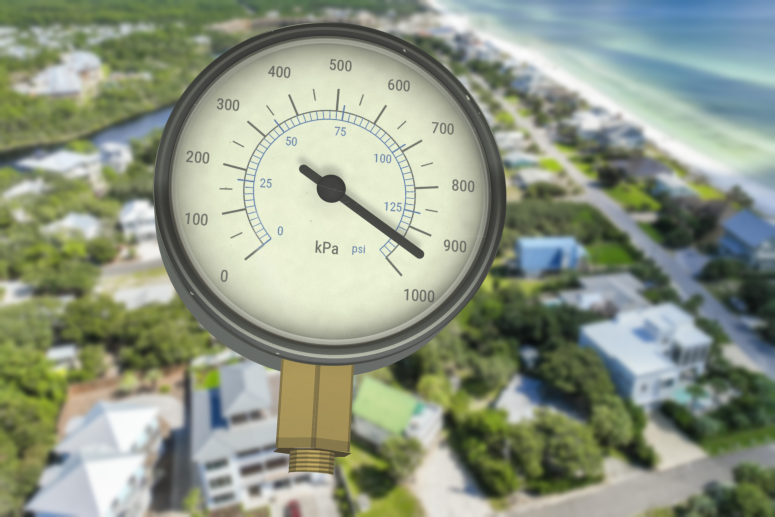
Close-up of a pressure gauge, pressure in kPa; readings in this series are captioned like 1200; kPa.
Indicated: 950; kPa
